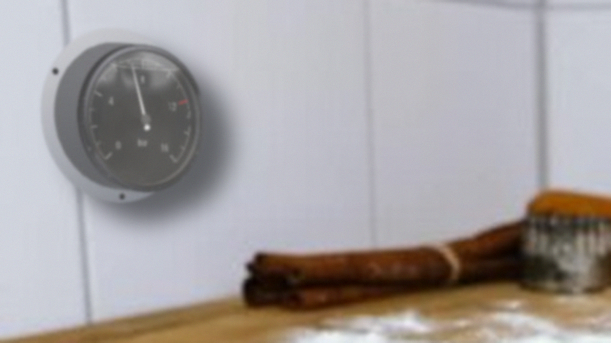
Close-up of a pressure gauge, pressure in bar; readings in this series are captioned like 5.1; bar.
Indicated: 7; bar
